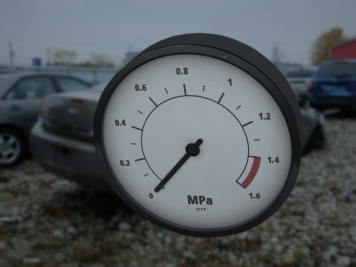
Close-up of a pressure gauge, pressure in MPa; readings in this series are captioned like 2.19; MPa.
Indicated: 0; MPa
